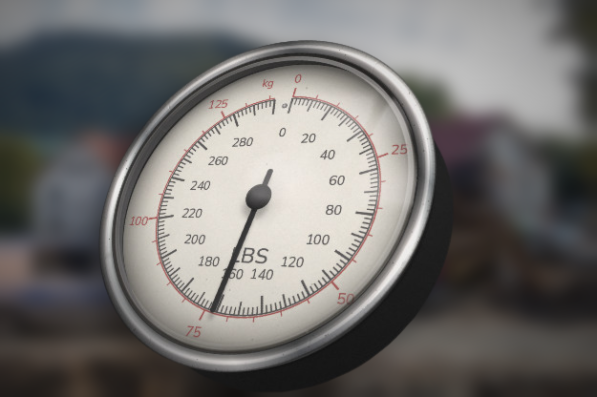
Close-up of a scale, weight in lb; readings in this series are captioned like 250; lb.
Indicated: 160; lb
